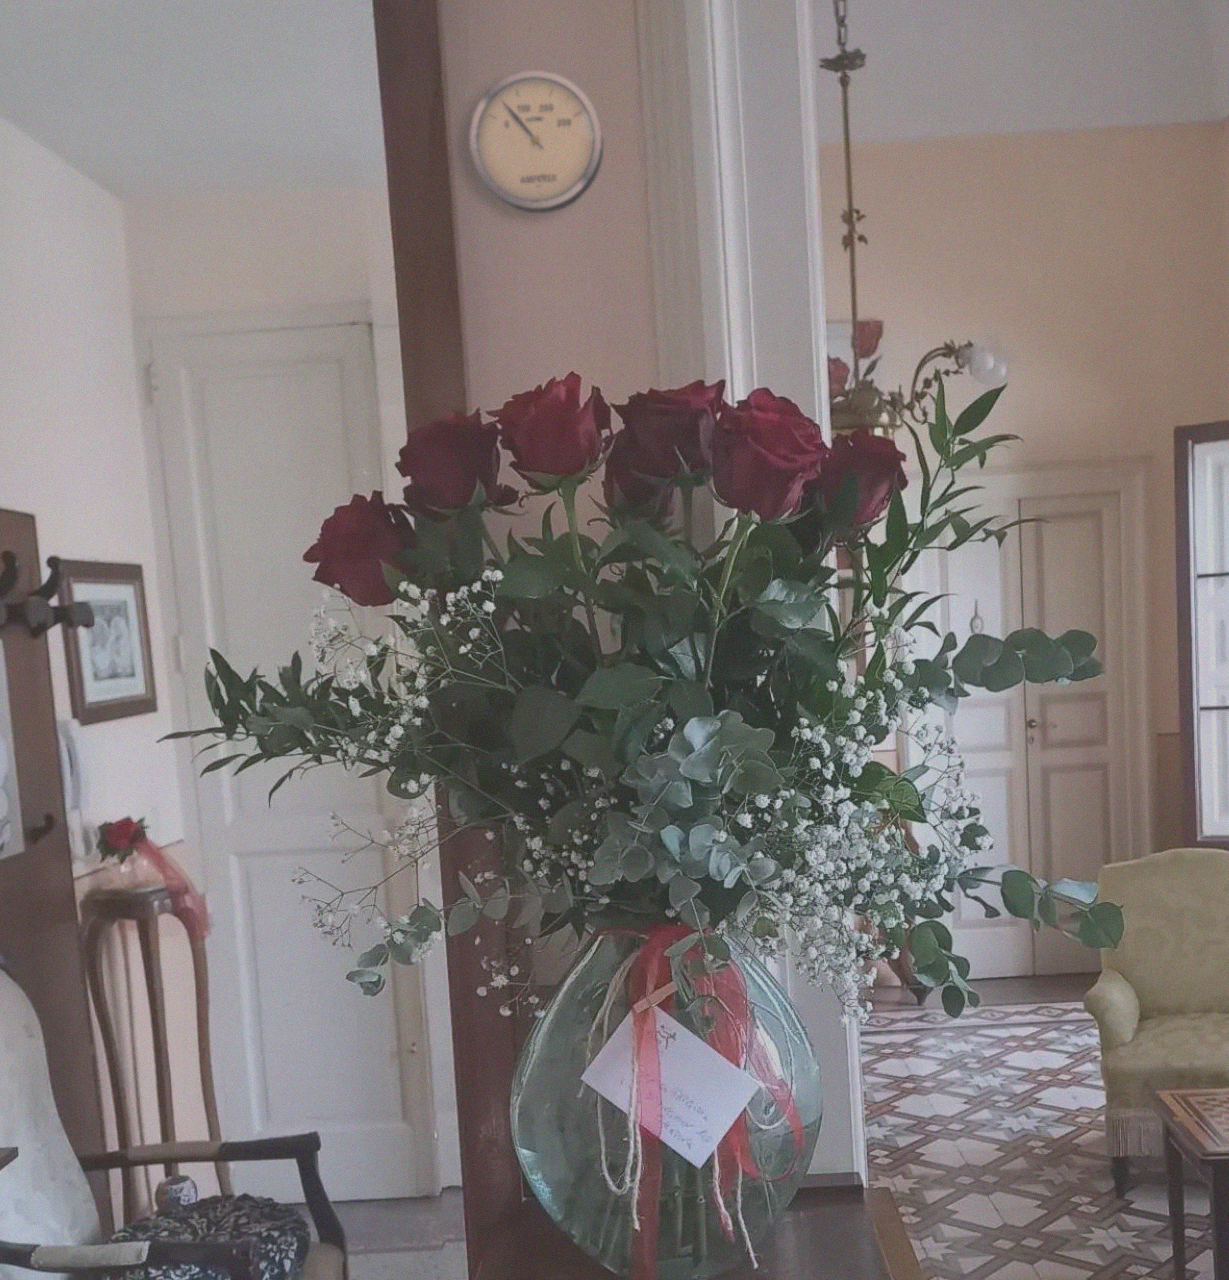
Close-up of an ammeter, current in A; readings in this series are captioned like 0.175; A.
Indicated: 50; A
